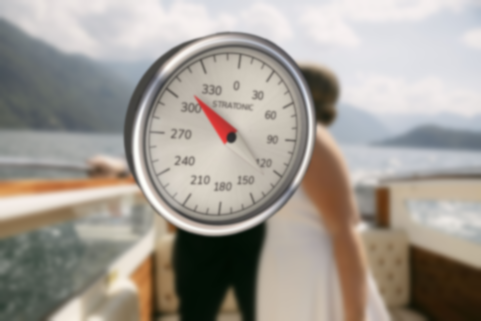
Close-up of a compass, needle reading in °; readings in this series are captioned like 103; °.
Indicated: 310; °
